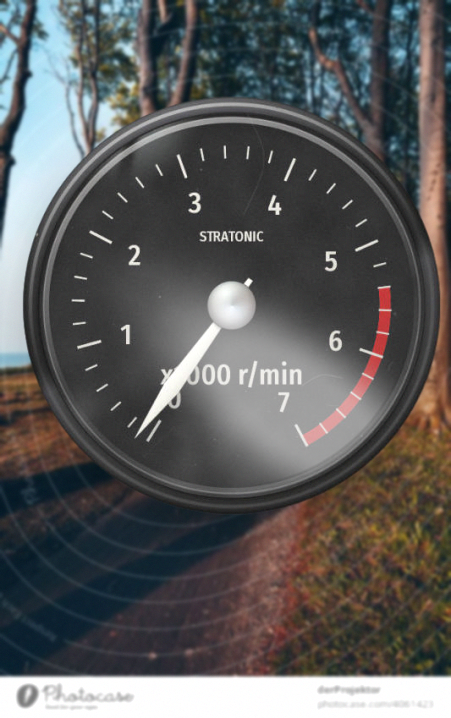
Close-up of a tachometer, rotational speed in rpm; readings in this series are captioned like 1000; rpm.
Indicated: 100; rpm
